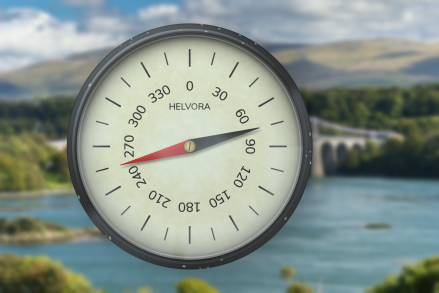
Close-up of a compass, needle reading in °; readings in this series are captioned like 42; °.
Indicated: 255; °
